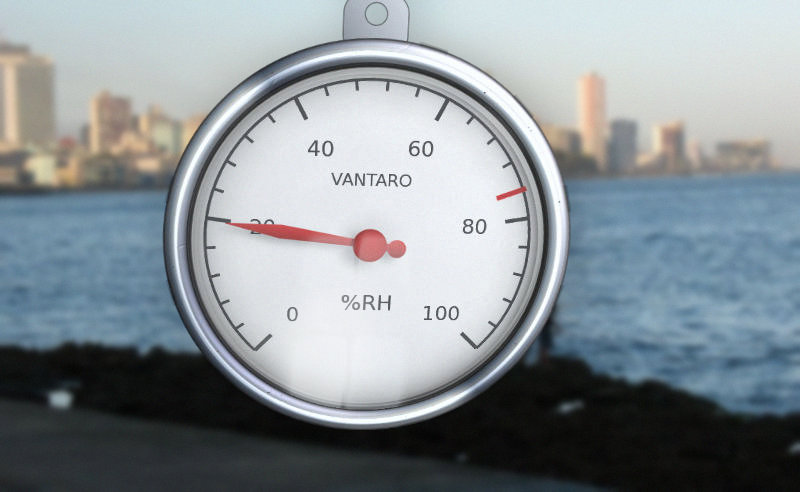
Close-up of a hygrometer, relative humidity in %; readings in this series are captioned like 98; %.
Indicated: 20; %
